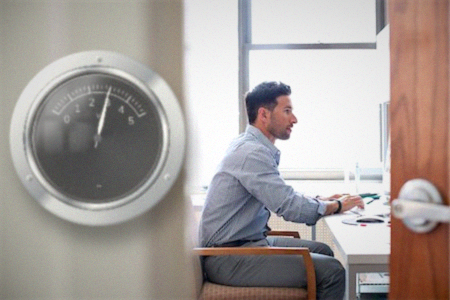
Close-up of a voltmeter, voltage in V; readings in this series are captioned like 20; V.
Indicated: 3; V
